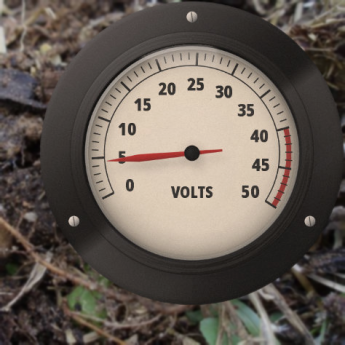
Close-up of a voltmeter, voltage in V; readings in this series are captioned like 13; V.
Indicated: 4.5; V
